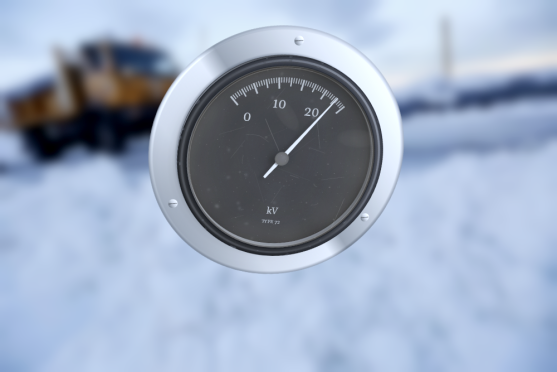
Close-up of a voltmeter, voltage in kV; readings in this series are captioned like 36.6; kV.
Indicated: 22.5; kV
